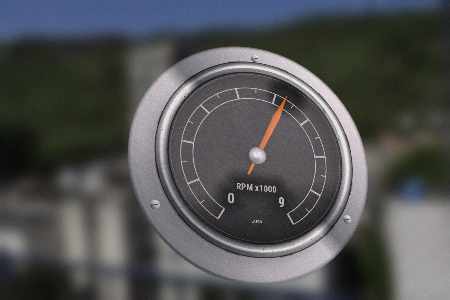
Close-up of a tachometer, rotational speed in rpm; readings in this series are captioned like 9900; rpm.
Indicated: 5250; rpm
